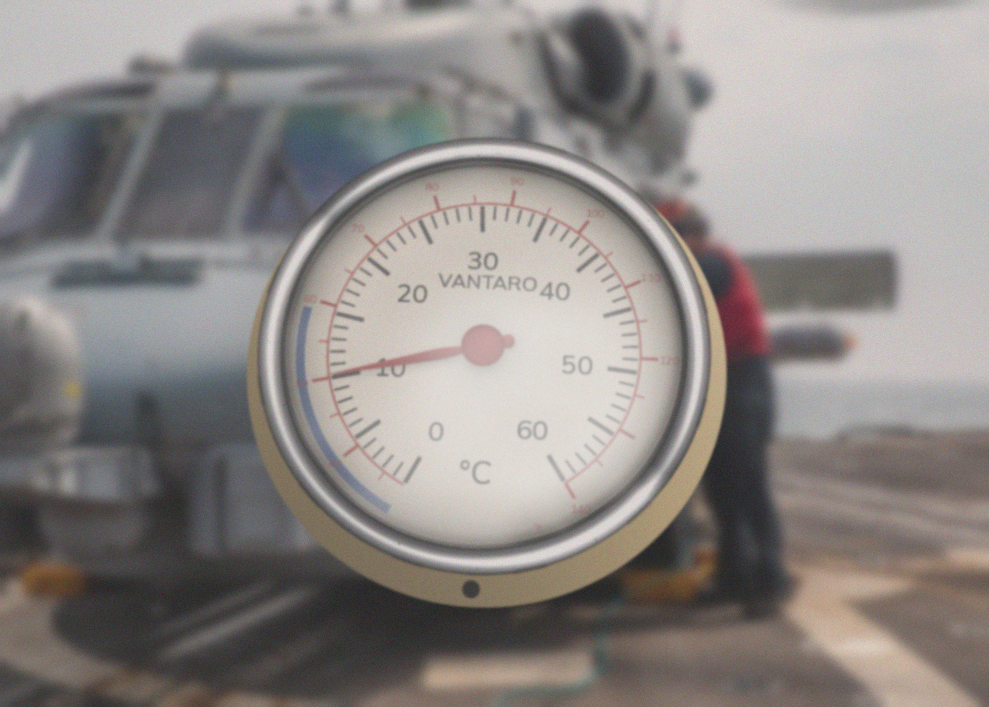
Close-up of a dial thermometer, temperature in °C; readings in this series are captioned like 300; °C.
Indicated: 10; °C
